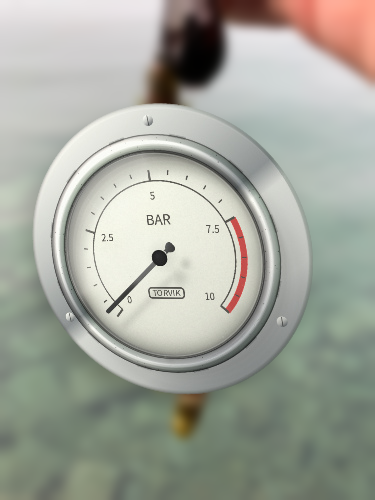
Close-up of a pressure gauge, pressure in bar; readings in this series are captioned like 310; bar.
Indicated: 0.25; bar
